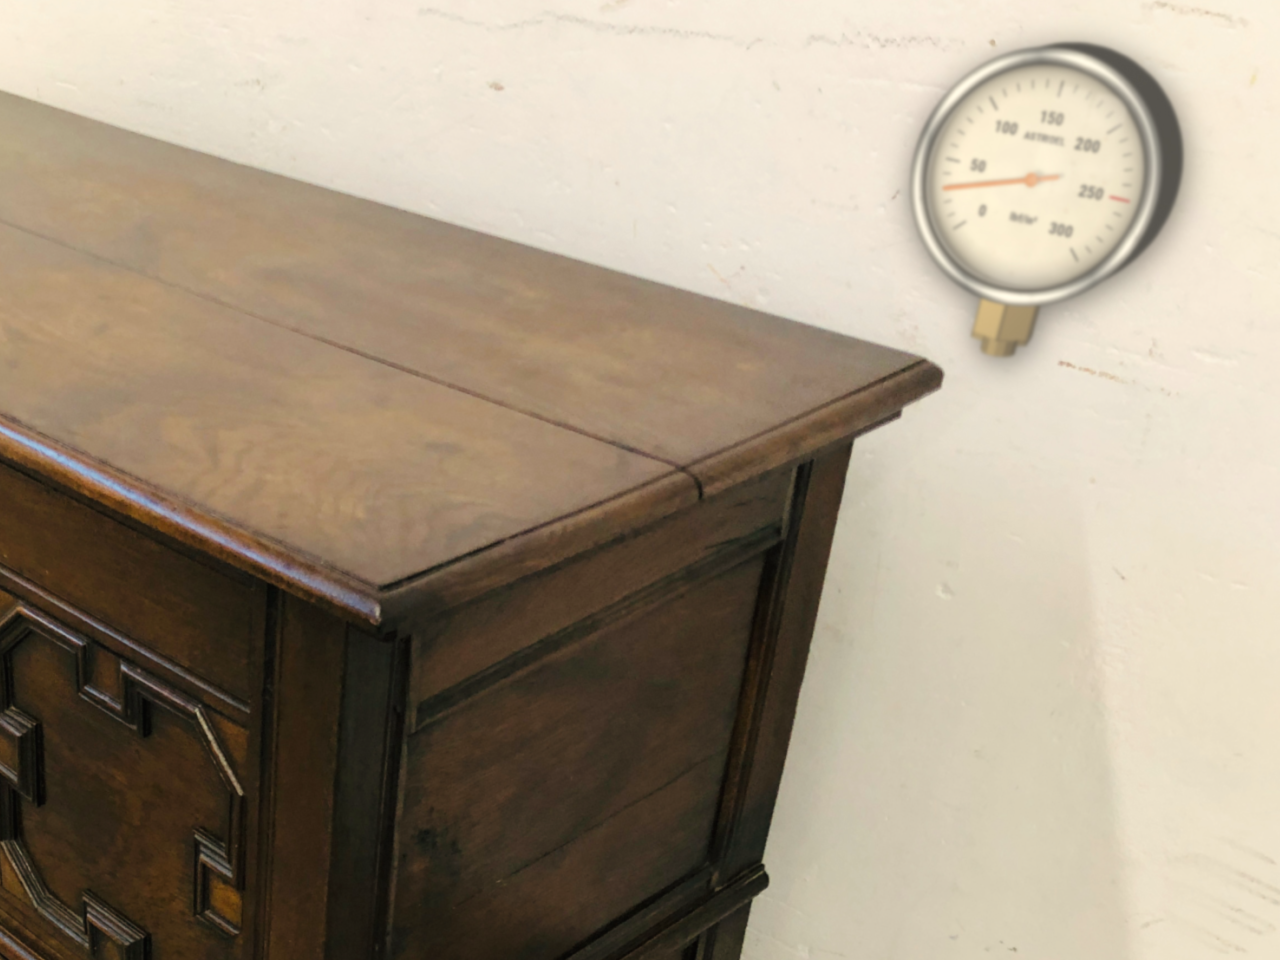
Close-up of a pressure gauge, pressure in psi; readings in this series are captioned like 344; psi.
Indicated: 30; psi
